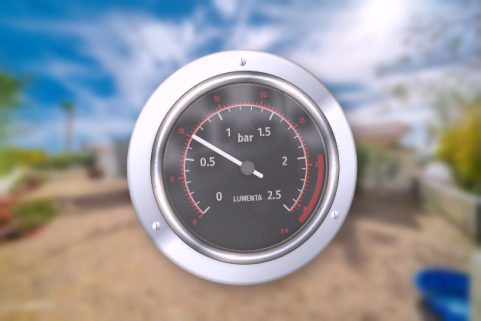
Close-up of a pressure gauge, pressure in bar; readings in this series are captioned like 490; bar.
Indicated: 0.7; bar
